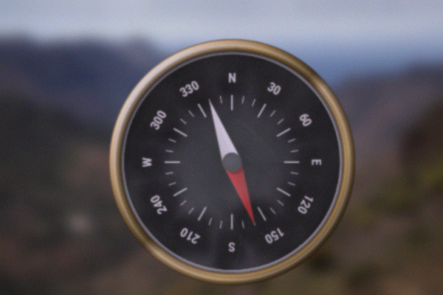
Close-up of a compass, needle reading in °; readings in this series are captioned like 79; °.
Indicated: 160; °
